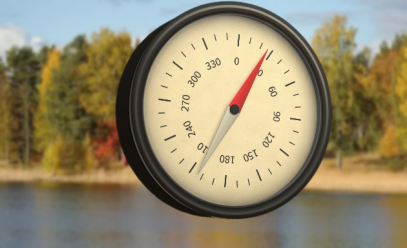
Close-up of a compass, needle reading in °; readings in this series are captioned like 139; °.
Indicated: 25; °
